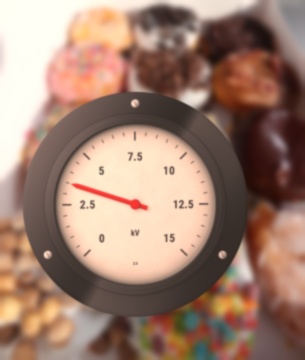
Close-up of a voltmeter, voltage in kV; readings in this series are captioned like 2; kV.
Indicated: 3.5; kV
